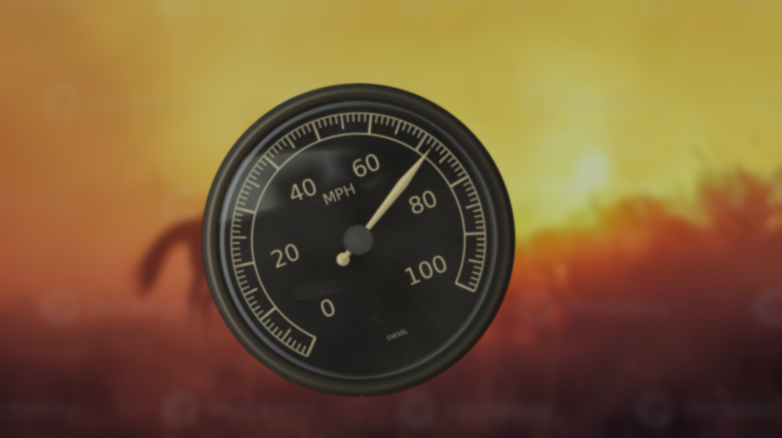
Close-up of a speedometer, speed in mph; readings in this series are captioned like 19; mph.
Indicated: 72; mph
